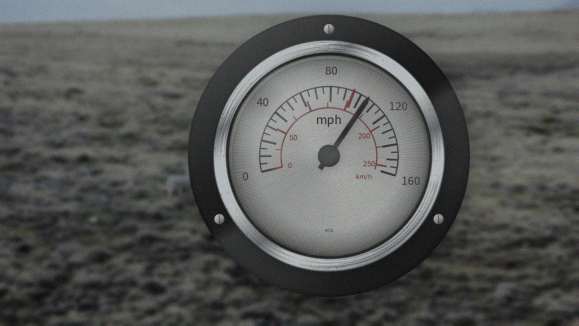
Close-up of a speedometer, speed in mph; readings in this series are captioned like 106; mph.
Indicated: 105; mph
